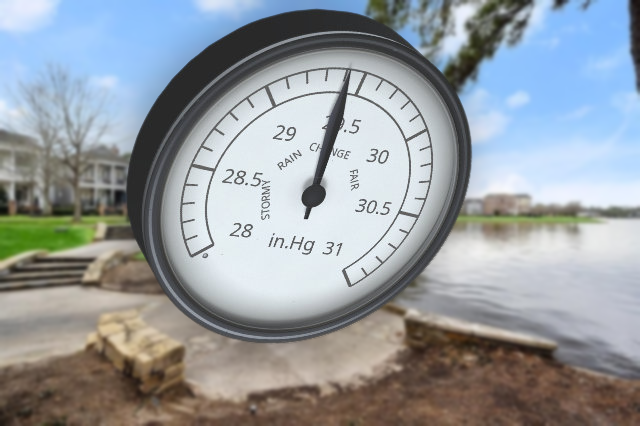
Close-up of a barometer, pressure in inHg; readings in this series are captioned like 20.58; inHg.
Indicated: 29.4; inHg
